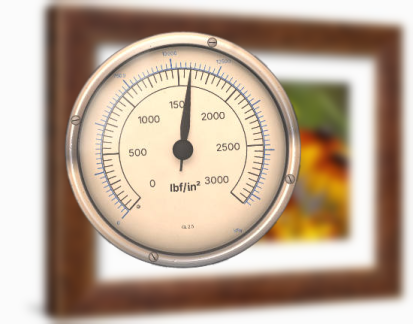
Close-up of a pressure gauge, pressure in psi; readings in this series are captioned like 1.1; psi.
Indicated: 1600; psi
